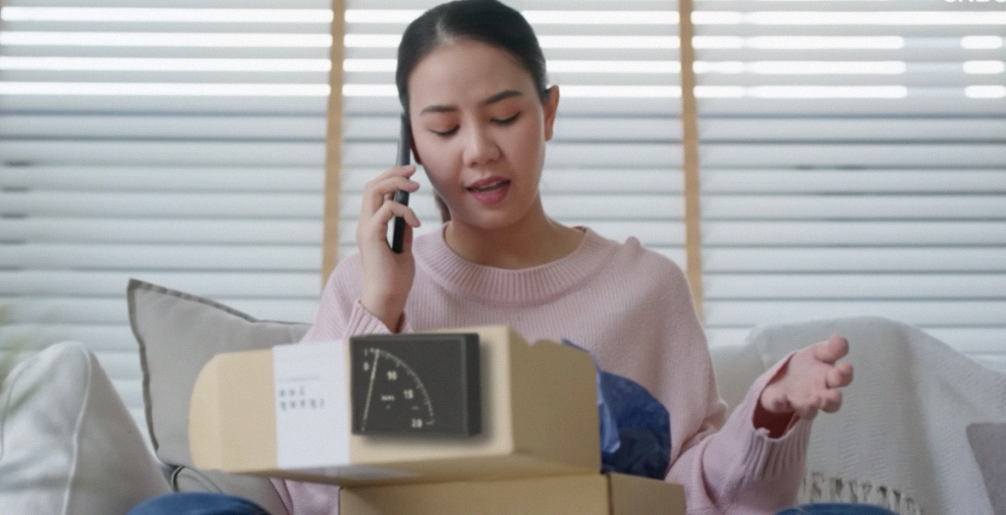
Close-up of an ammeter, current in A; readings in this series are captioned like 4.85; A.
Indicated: 5; A
